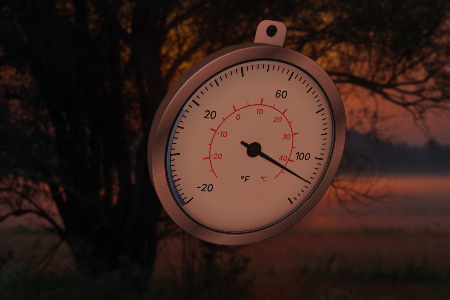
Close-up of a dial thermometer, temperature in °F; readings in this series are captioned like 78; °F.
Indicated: 110; °F
